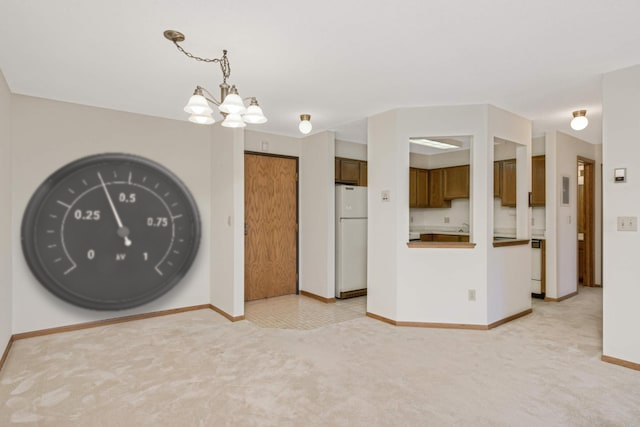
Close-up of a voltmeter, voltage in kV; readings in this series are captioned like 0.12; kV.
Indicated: 0.4; kV
